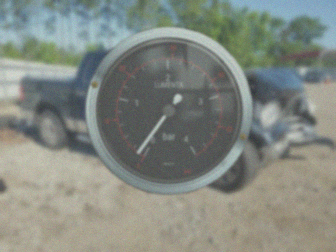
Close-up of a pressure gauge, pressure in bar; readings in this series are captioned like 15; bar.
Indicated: 0.1; bar
